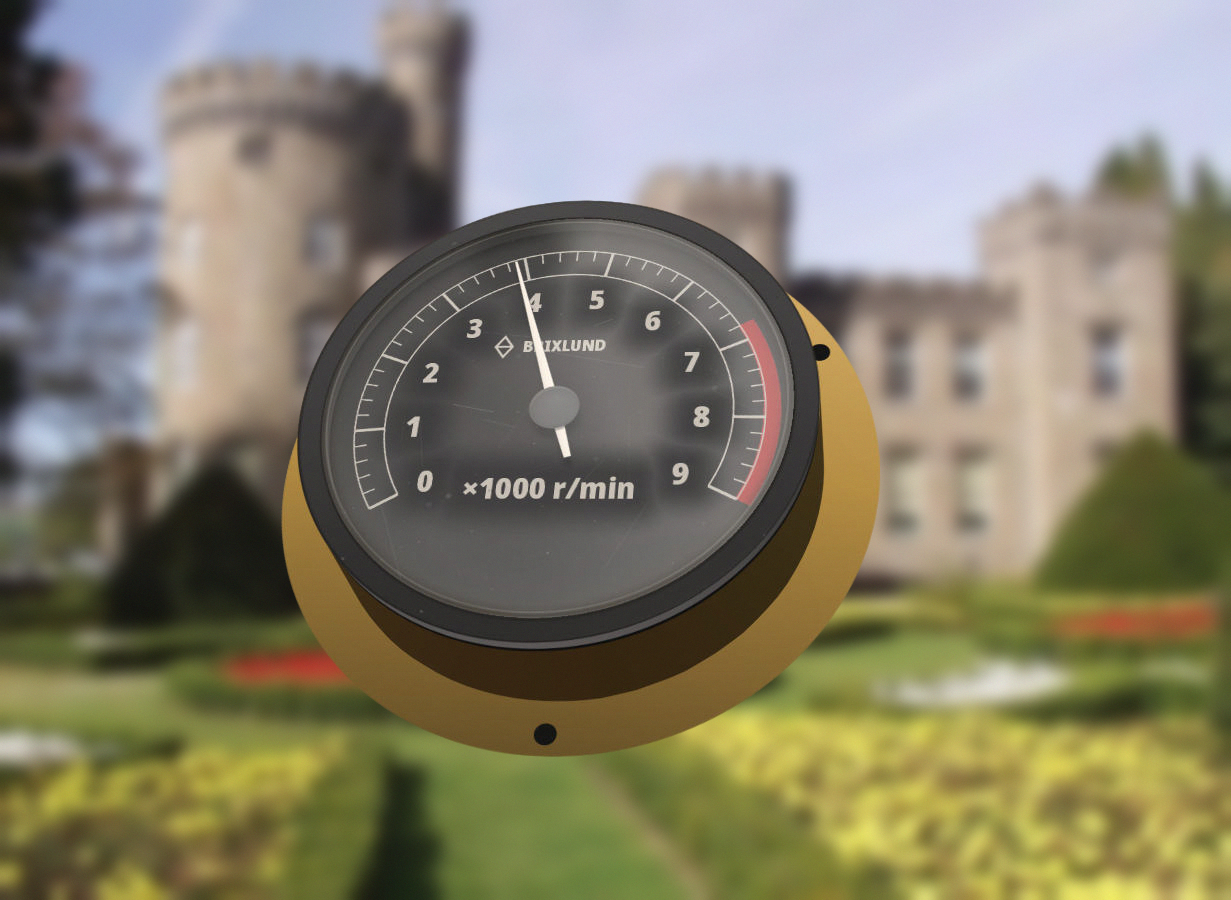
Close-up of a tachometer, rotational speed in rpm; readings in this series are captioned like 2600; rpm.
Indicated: 3900; rpm
